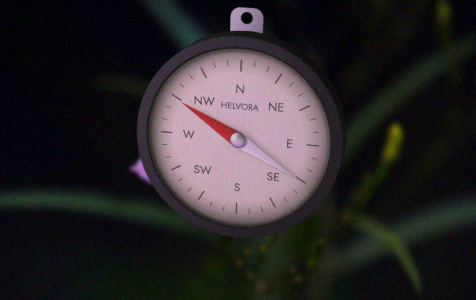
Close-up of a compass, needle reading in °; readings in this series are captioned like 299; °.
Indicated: 300; °
